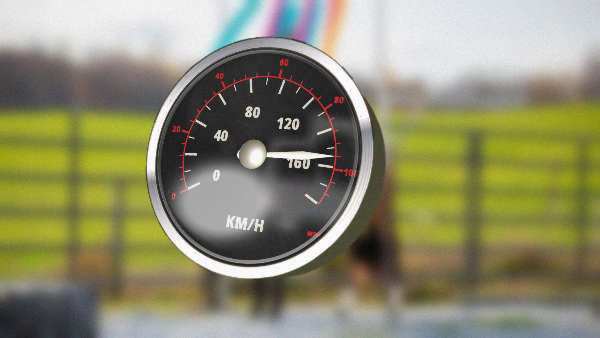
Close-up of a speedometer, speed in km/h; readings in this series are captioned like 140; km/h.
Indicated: 155; km/h
